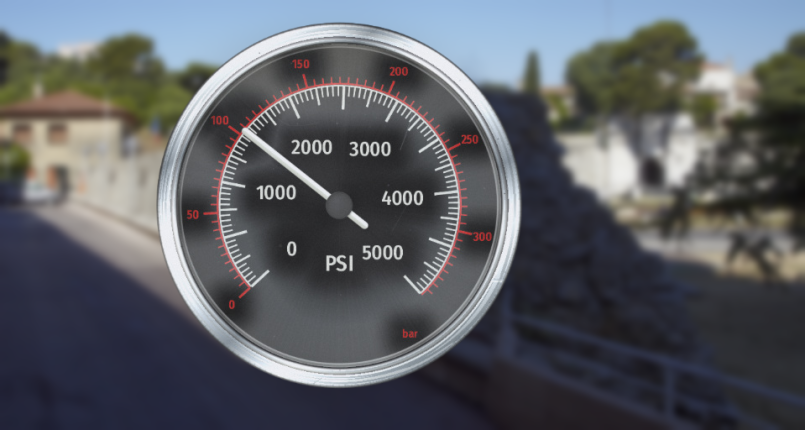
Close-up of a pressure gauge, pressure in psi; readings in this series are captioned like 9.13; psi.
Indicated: 1500; psi
